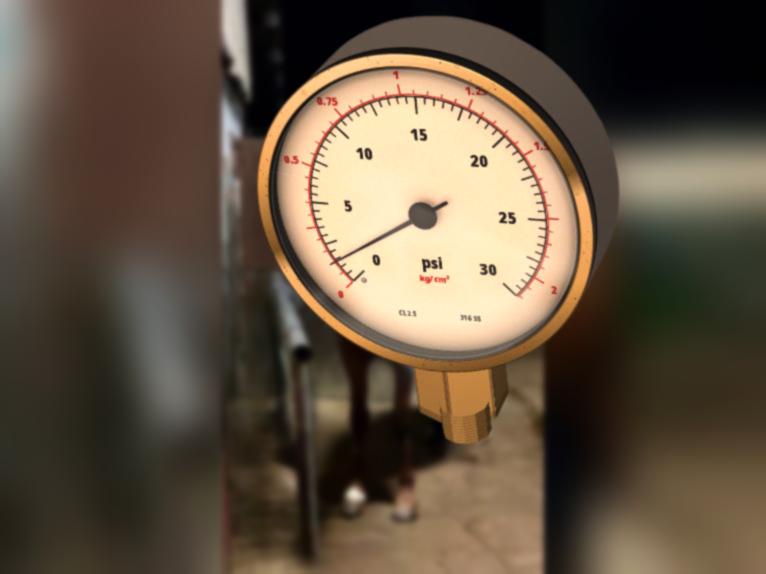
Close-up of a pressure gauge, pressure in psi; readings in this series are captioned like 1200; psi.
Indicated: 1.5; psi
